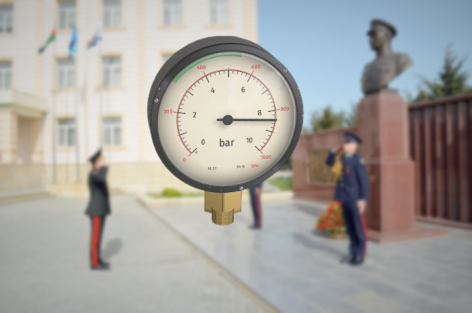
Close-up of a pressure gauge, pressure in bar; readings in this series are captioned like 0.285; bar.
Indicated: 8.4; bar
